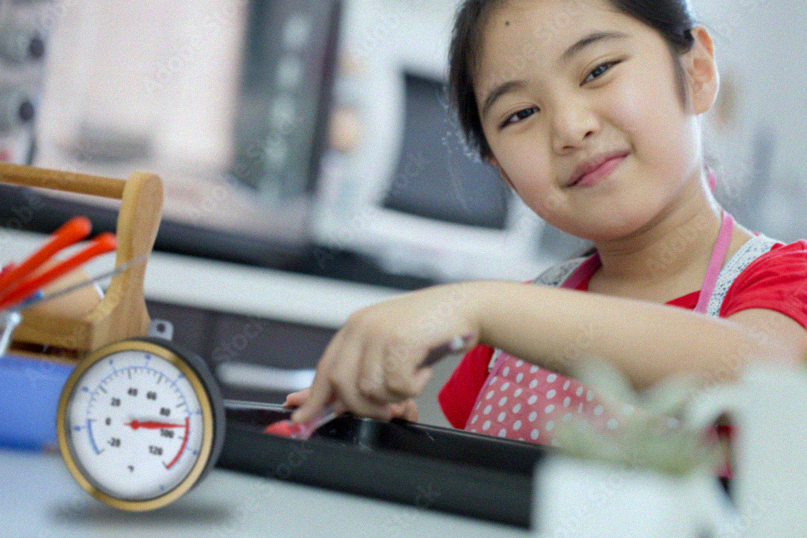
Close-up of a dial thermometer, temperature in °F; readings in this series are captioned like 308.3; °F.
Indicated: 92; °F
